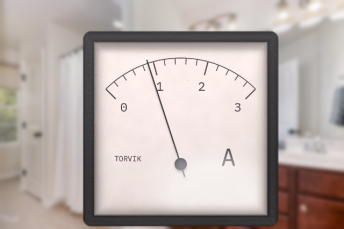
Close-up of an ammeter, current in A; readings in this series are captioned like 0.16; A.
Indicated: 0.9; A
